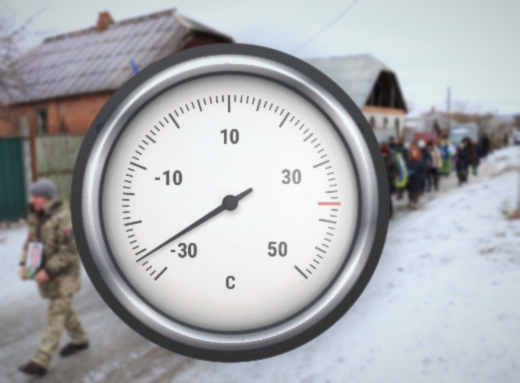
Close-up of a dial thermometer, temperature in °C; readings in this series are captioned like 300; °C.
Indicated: -26; °C
